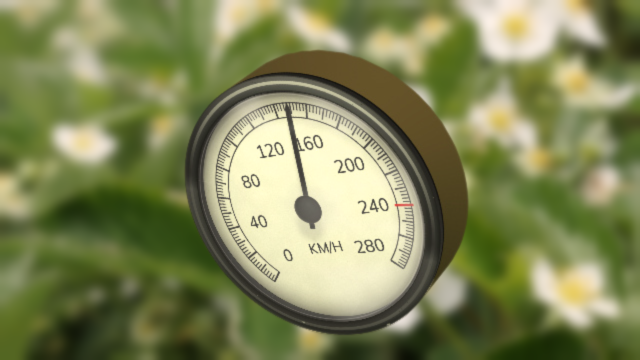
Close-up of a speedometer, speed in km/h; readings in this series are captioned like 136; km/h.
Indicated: 150; km/h
